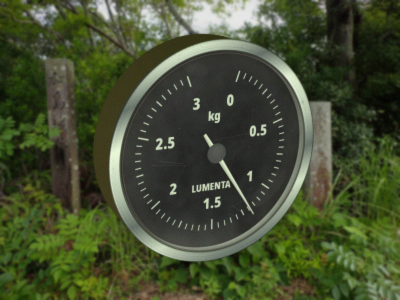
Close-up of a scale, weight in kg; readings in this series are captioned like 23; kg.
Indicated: 1.2; kg
